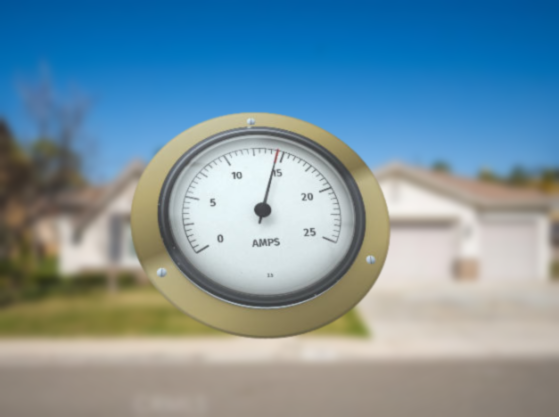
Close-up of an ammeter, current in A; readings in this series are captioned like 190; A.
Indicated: 14.5; A
